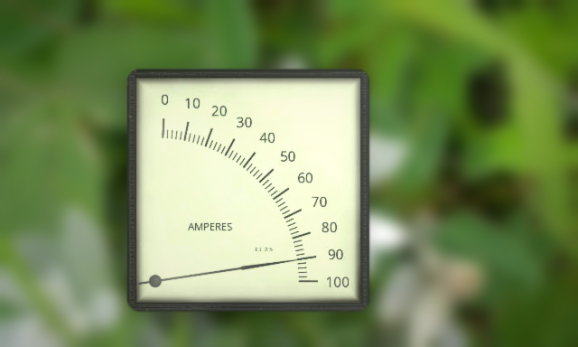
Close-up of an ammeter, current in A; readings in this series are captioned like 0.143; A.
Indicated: 90; A
